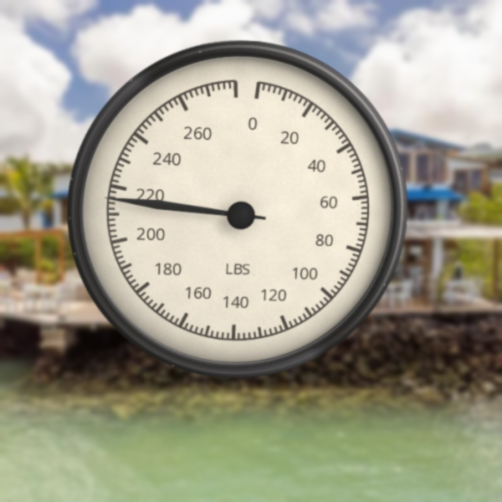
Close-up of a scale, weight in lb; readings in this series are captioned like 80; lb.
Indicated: 216; lb
